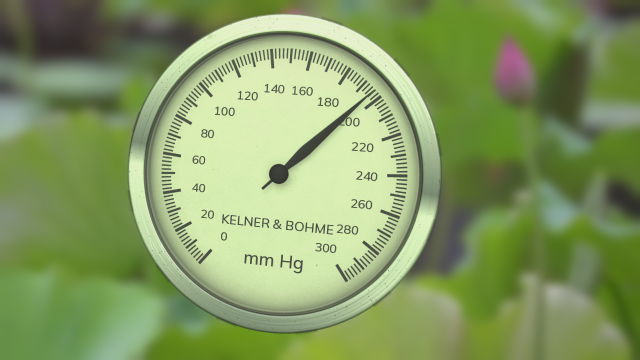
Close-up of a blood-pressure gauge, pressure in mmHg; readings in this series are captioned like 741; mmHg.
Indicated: 196; mmHg
